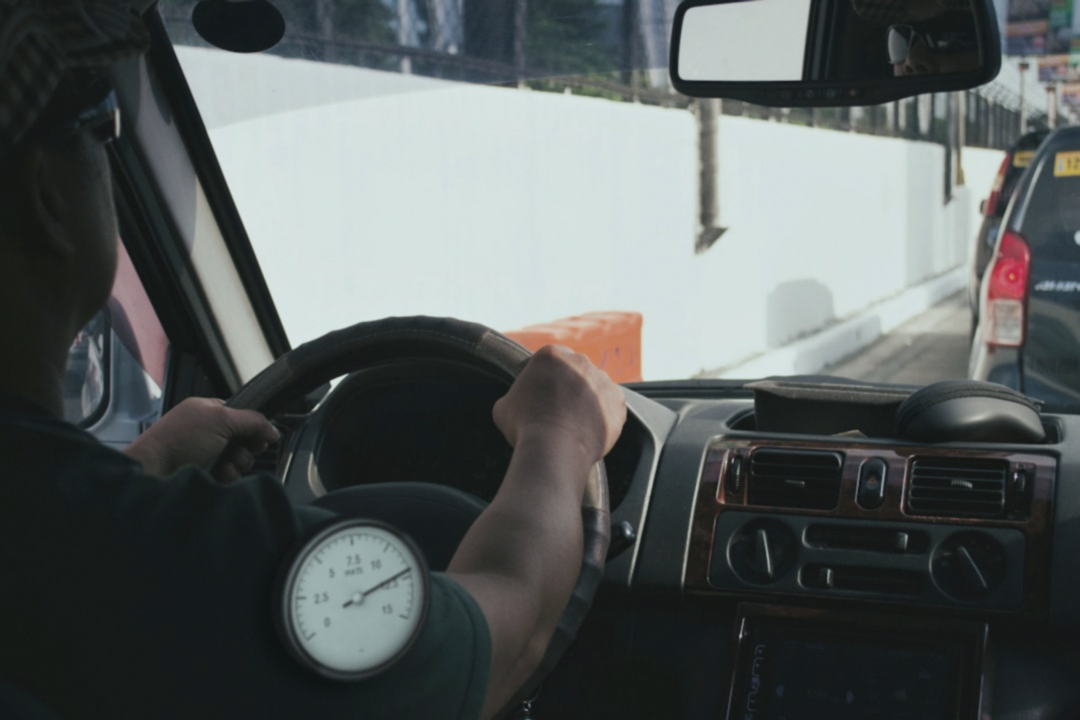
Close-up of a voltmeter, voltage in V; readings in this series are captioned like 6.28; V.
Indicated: 12; V
